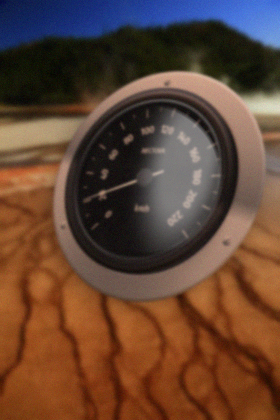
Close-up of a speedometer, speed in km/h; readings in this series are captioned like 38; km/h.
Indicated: 20; km/h
